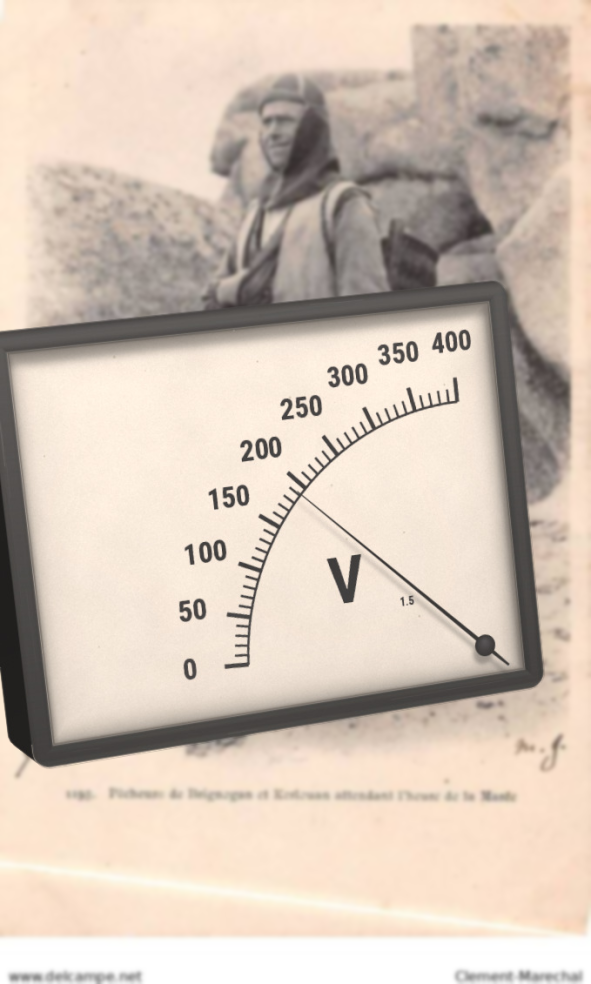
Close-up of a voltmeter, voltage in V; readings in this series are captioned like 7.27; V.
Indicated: 190; V
